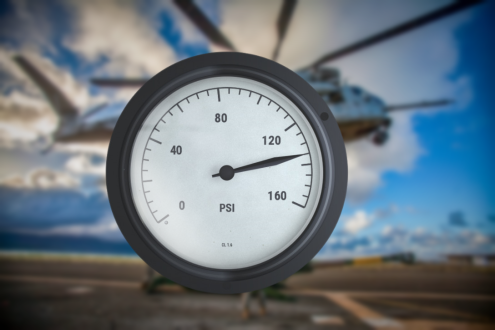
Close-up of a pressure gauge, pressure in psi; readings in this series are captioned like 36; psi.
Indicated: 135; psi
